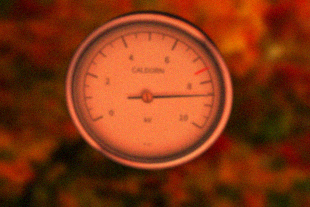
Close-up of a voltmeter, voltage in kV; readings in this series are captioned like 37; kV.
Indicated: 8.5; kV
